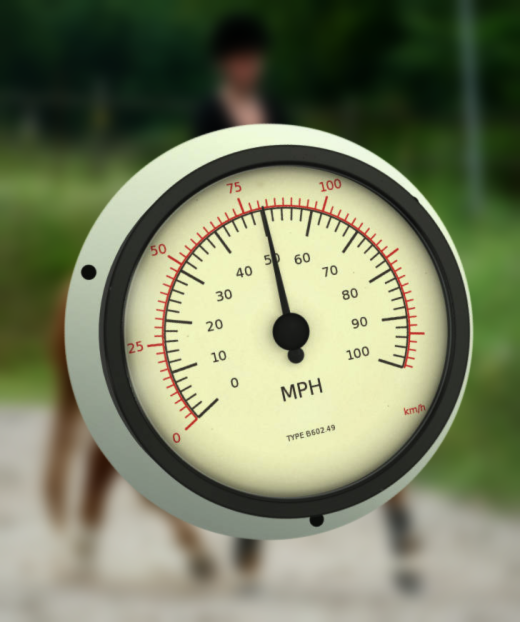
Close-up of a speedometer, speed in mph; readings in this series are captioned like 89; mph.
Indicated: 50; mph
